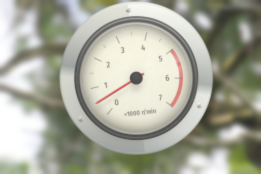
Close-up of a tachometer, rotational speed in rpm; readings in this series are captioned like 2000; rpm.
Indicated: 500; rpm
